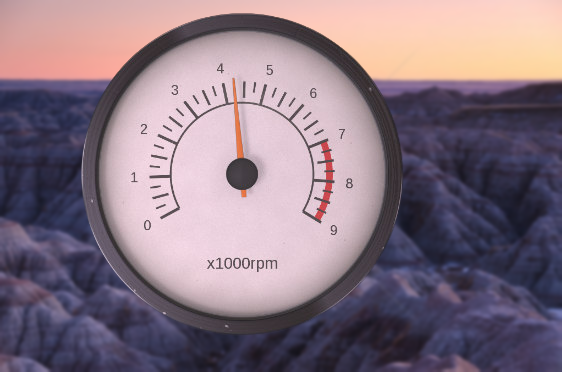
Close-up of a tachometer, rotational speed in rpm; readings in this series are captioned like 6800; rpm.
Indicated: 4250; rpm
